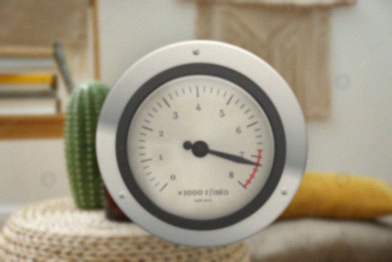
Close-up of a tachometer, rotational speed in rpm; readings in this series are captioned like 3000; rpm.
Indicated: 7200; rpm
